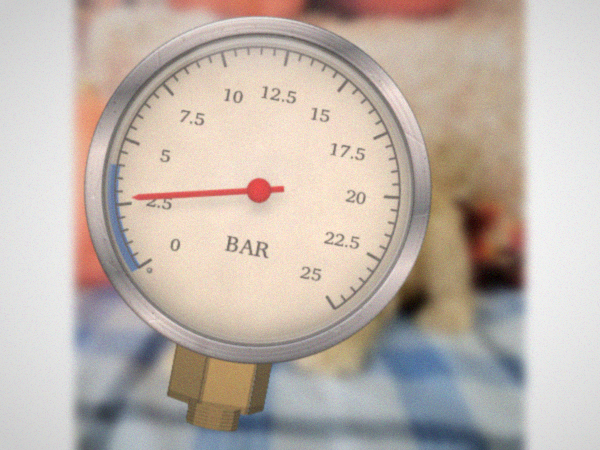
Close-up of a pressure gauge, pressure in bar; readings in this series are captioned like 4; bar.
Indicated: 2.75; bar
